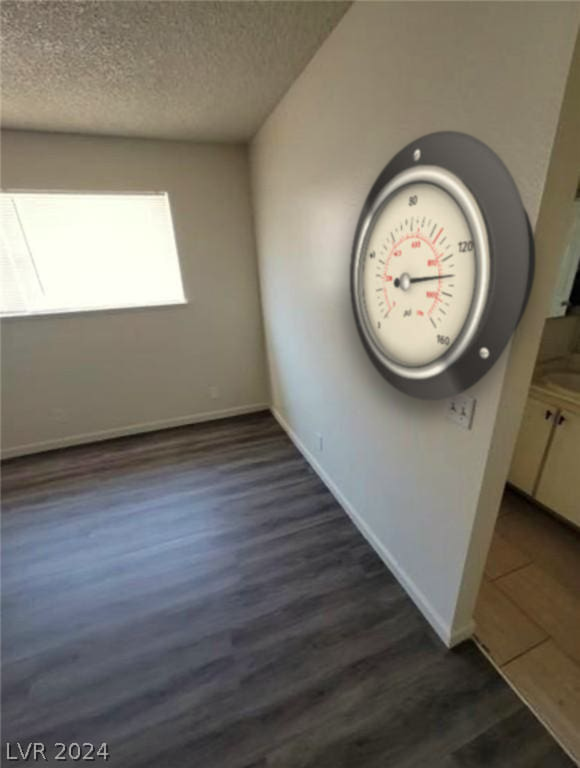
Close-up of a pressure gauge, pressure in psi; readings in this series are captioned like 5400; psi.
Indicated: 130; psi
